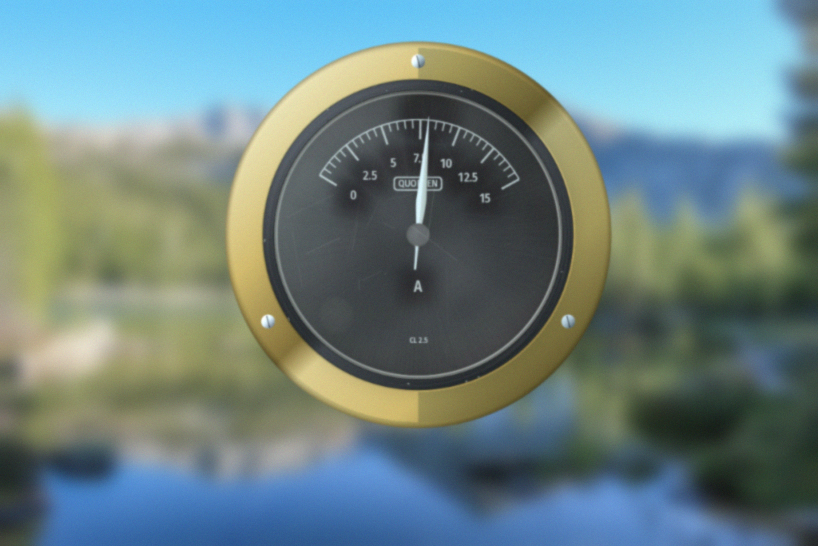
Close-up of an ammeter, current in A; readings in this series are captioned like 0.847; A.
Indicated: 8; A
